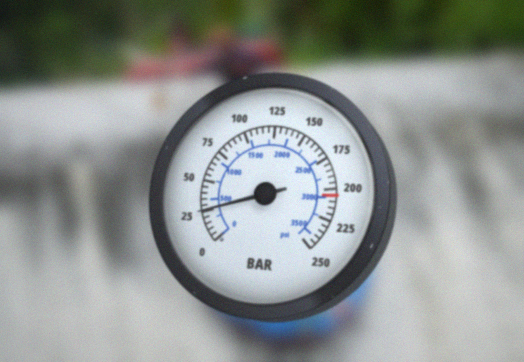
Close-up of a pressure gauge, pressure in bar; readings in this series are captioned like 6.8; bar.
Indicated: 25; bar
